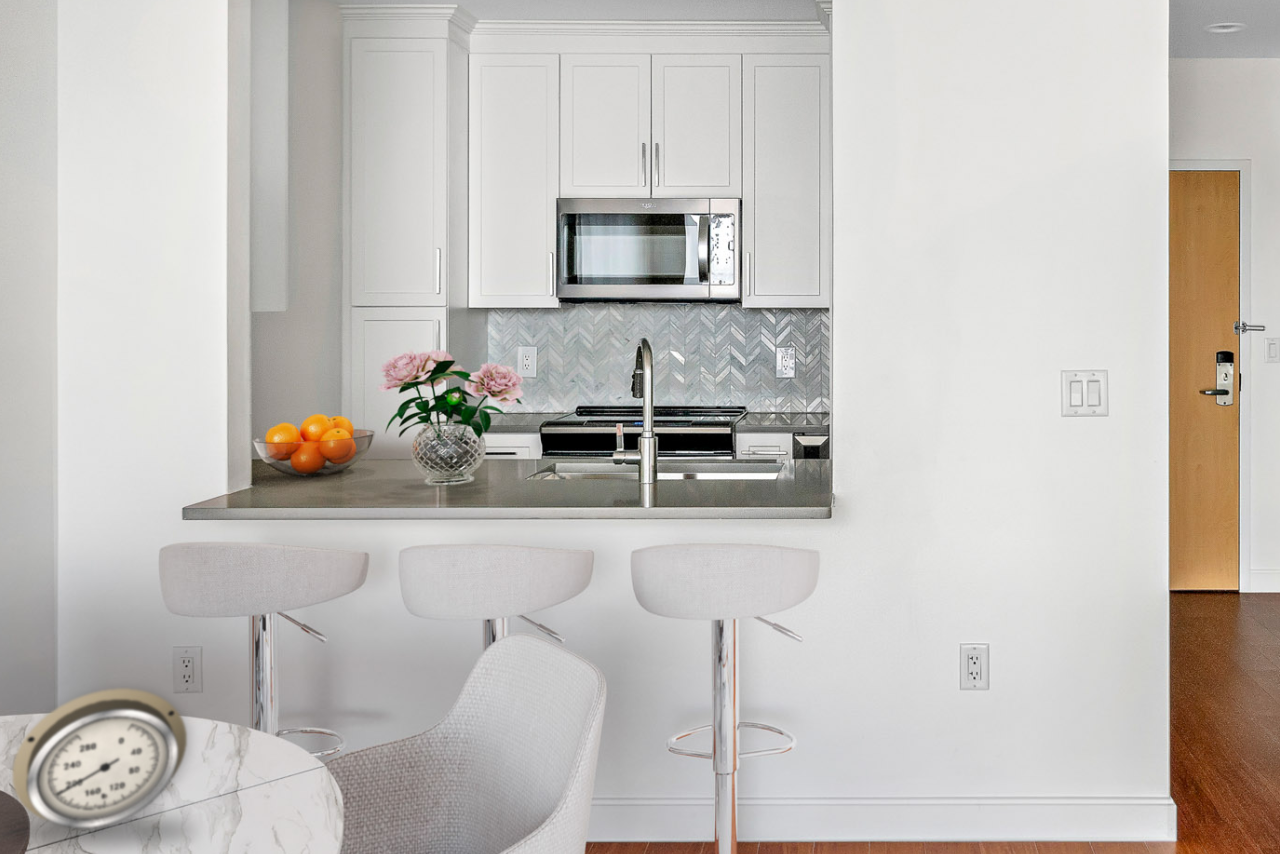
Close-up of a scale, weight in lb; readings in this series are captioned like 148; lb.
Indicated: 200; lb
